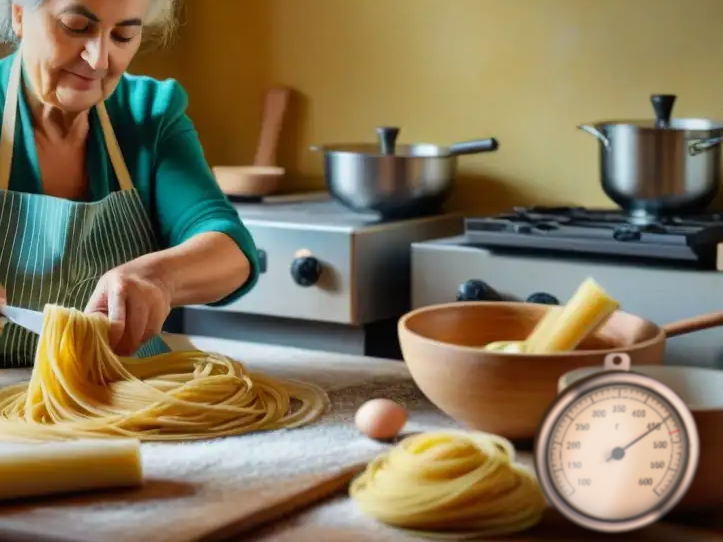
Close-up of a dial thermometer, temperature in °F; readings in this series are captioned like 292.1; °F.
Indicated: 450; °F
